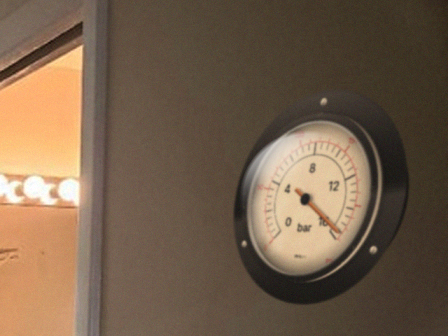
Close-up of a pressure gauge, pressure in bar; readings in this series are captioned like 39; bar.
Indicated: 15.5; bar
